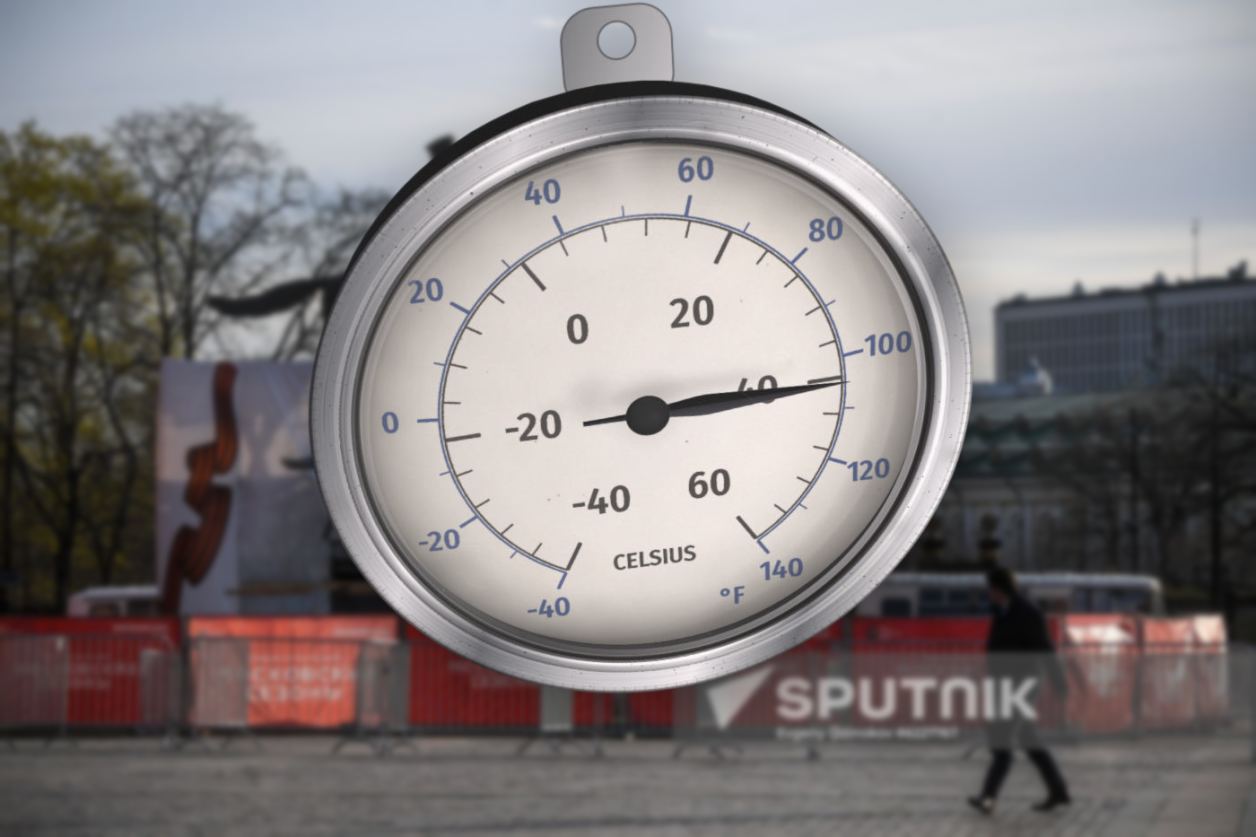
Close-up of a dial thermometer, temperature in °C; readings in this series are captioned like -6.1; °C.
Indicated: 40; °C
